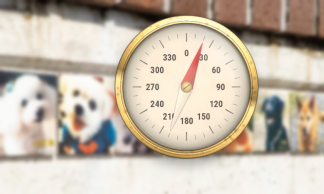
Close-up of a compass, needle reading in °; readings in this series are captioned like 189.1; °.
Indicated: 20; °
